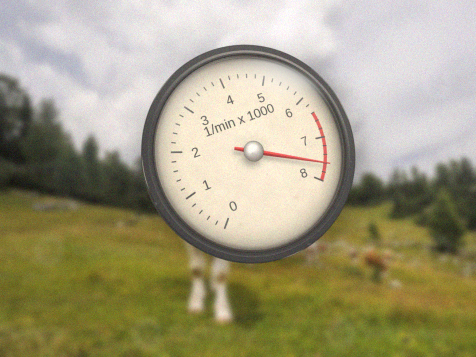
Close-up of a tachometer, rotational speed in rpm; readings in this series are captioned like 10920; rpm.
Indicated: 7600; rpm
